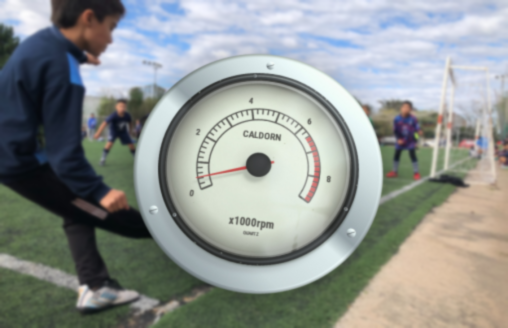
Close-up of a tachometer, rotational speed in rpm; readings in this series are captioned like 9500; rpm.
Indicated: 400; rpm
